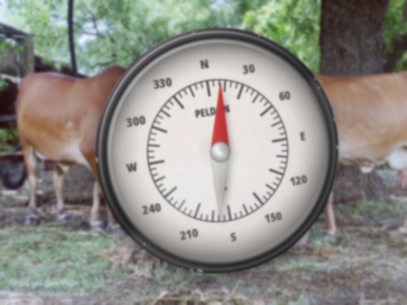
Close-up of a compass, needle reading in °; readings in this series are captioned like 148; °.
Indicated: 10; °
